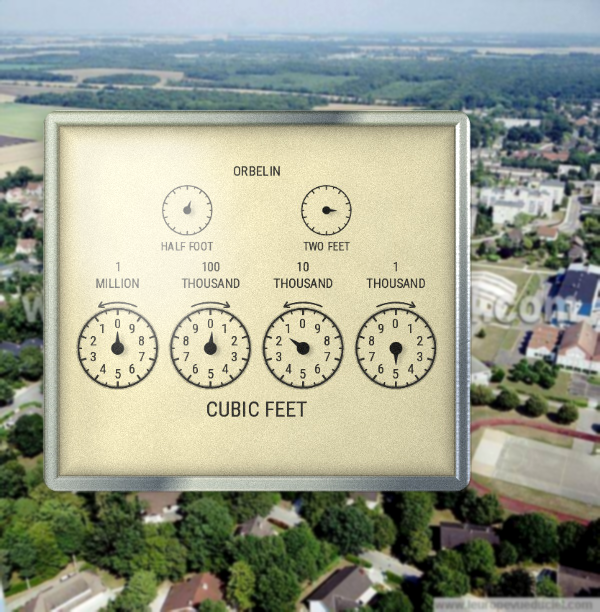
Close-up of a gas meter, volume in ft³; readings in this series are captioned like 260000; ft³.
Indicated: 1500; ft³
